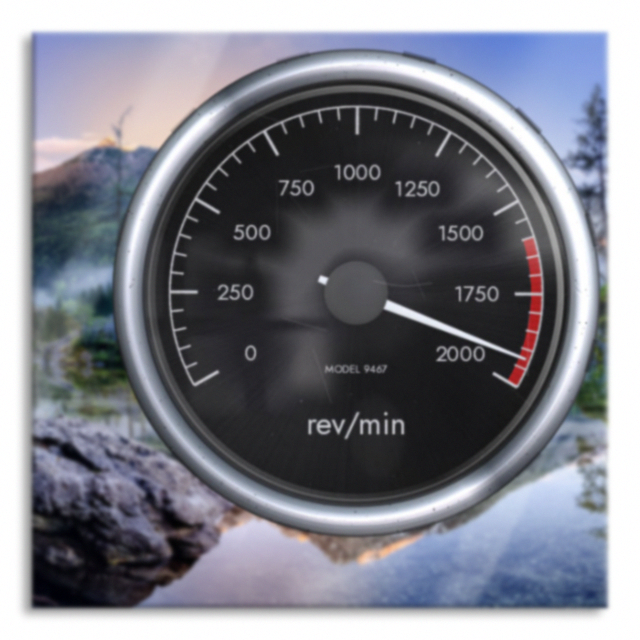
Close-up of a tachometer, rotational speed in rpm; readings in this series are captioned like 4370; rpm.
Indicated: 1925; rpm
